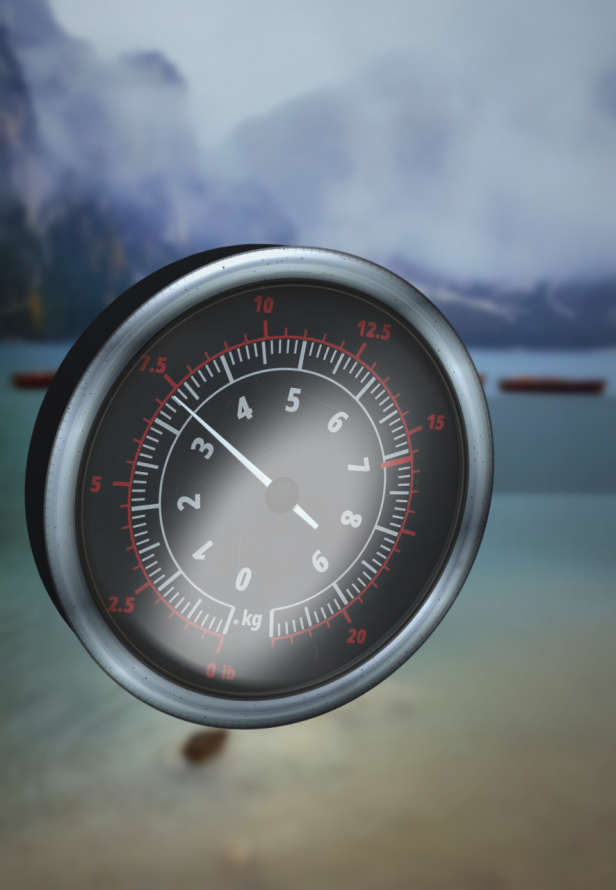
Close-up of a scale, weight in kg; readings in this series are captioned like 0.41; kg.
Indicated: 3.3; kg
